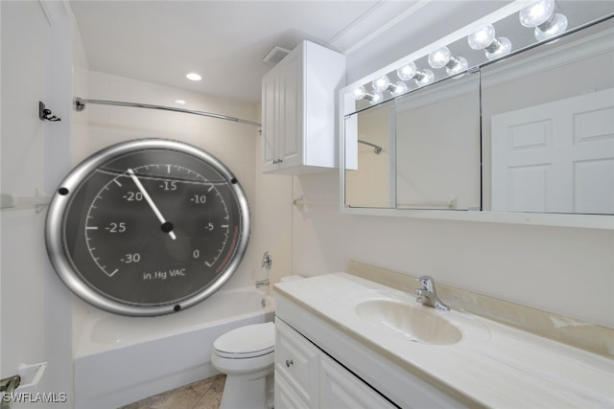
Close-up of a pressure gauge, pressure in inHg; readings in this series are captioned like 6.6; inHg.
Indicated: -18.5; inHg
